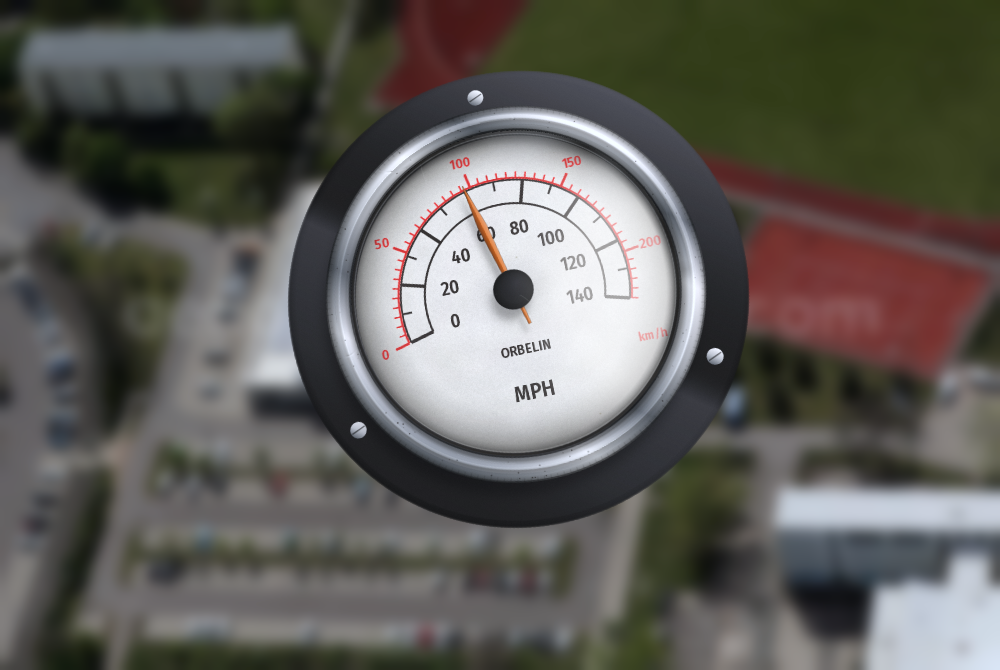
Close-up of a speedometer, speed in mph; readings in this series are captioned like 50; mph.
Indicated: 60; mph
